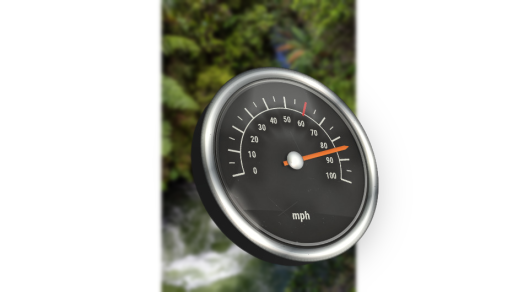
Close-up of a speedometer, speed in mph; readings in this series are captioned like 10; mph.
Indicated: 85; mph
